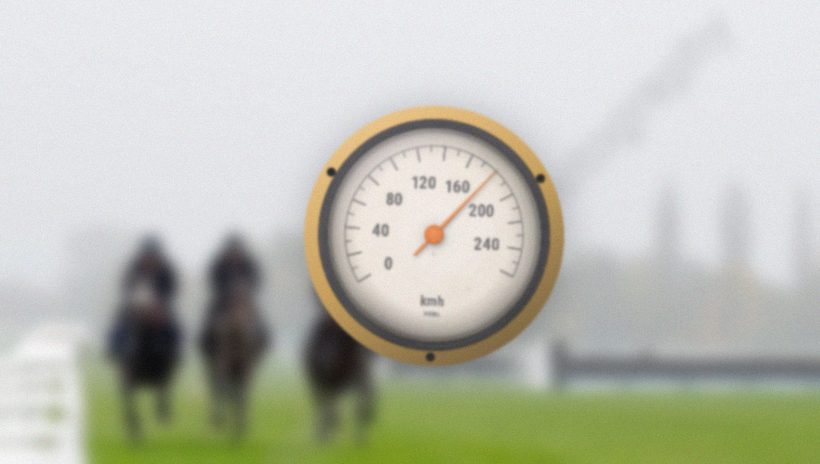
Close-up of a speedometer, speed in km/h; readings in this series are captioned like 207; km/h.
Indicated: 180; km/h
